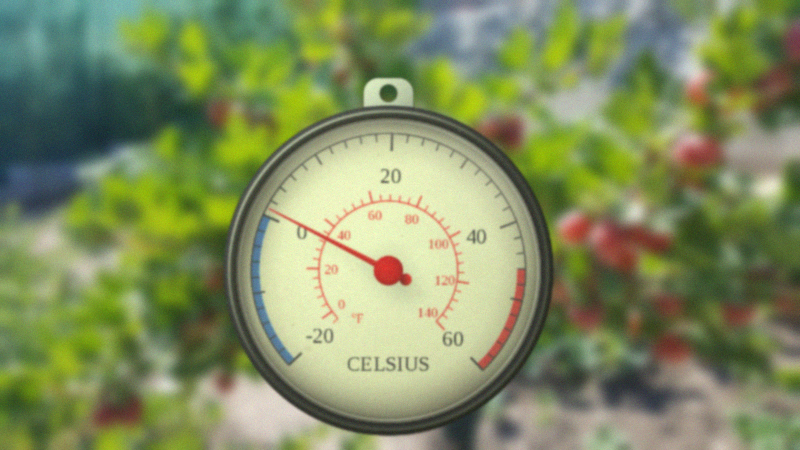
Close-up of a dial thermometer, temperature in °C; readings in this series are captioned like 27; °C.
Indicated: 1; °C
